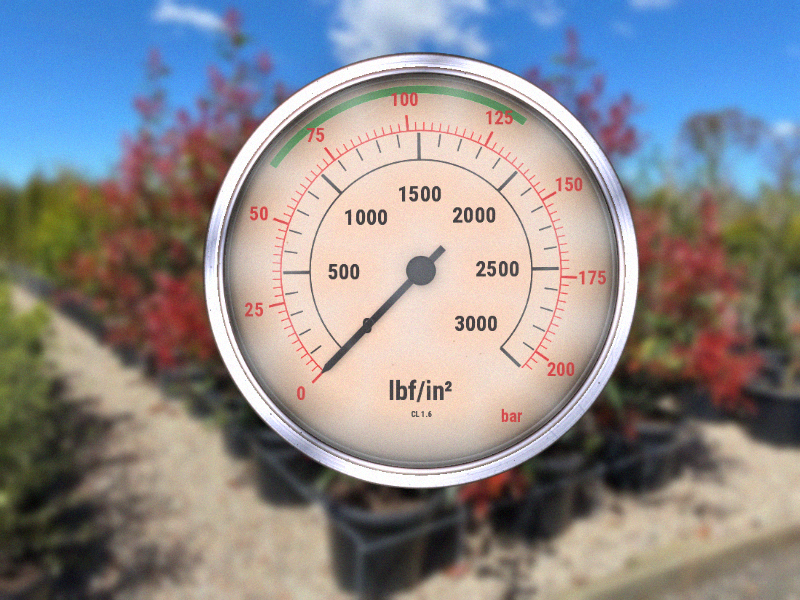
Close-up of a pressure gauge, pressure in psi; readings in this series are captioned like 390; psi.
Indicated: 0; psi
